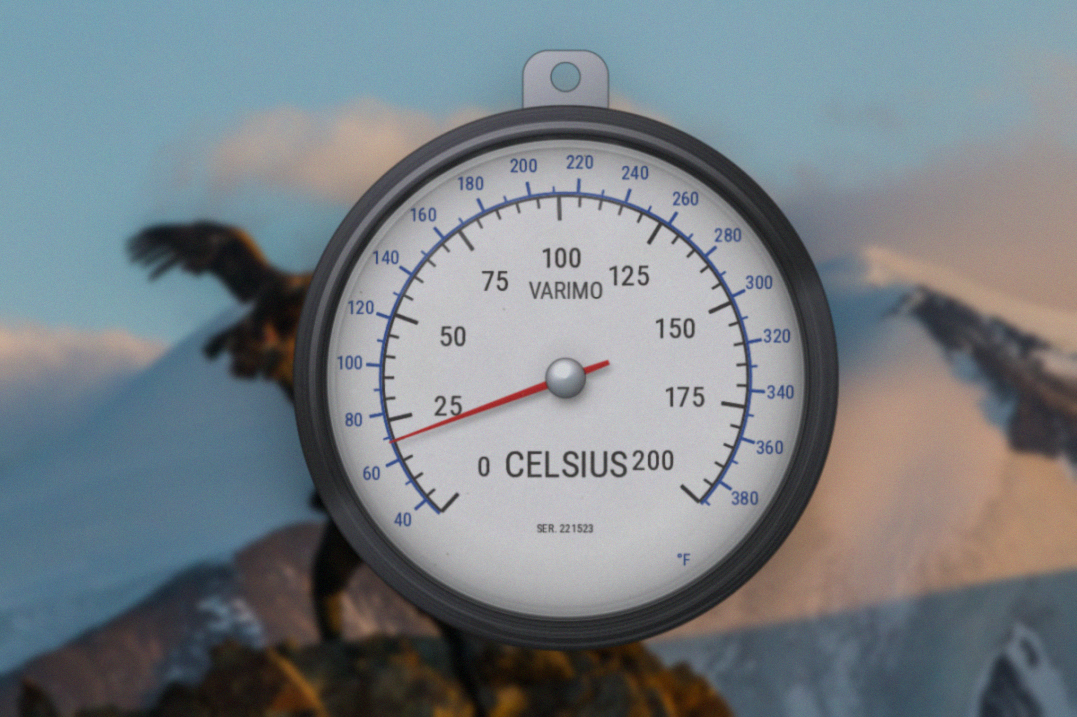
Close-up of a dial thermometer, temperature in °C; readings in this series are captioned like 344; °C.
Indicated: 20; °C
